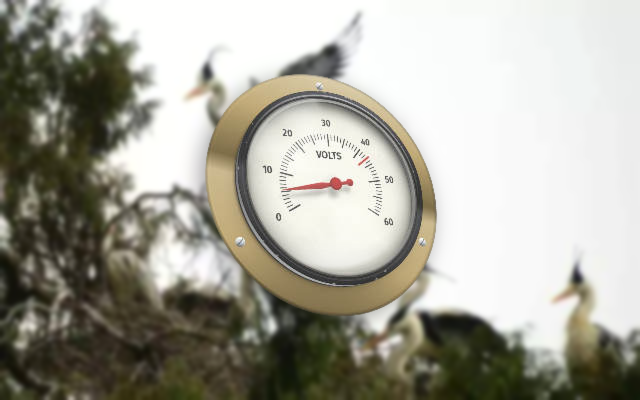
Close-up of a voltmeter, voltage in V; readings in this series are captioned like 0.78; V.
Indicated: 5; V
